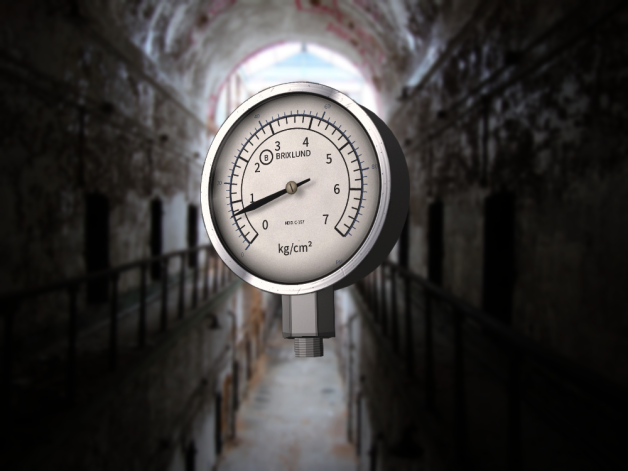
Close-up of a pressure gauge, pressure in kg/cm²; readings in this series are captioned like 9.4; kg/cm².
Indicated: 0.7; kg/cm²
